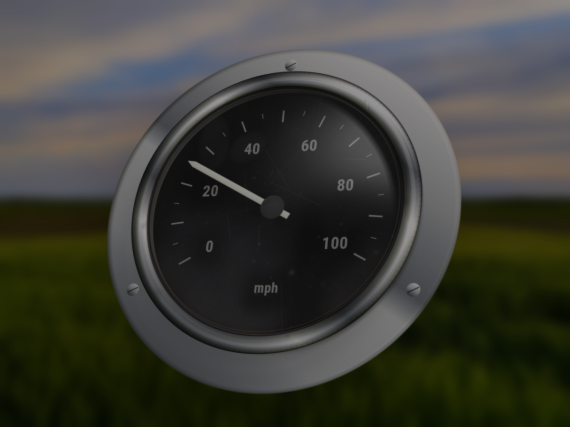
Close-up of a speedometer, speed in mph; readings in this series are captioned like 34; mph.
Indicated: 25; mph
